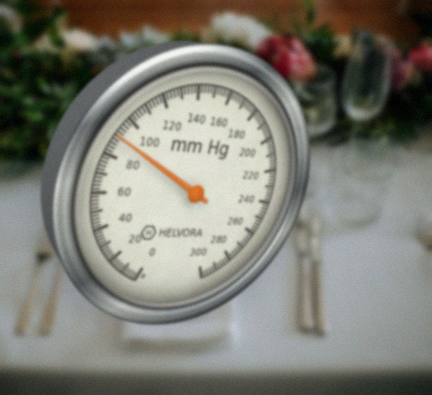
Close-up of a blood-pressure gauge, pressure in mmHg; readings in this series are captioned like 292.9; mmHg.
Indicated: 90; mmHg
